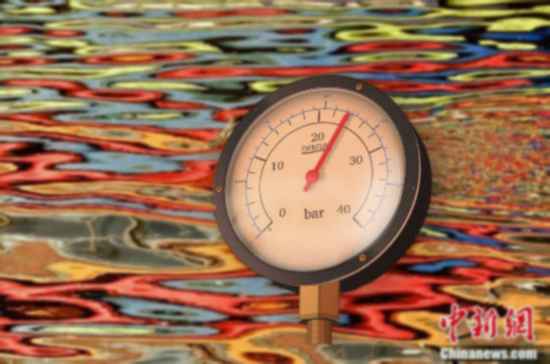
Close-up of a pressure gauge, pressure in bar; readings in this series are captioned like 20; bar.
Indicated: 24; bar
